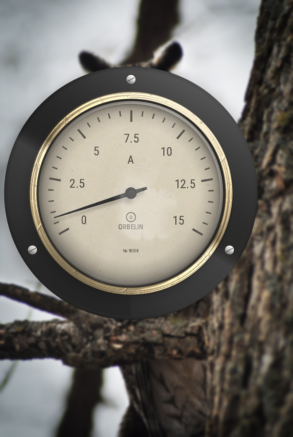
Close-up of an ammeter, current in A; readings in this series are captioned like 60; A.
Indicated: 0.75; A
